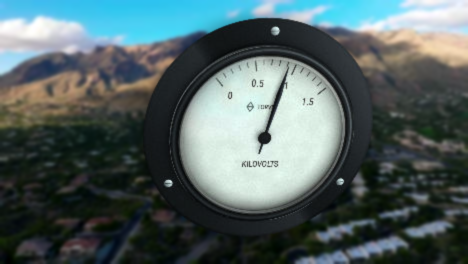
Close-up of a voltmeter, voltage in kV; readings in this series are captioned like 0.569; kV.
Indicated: 0.9; kV
